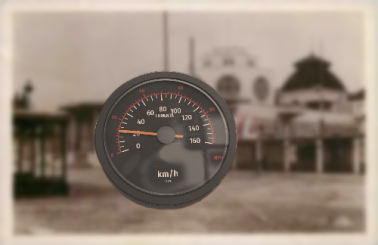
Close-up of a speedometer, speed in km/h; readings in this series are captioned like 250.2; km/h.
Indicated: 20; km/h
